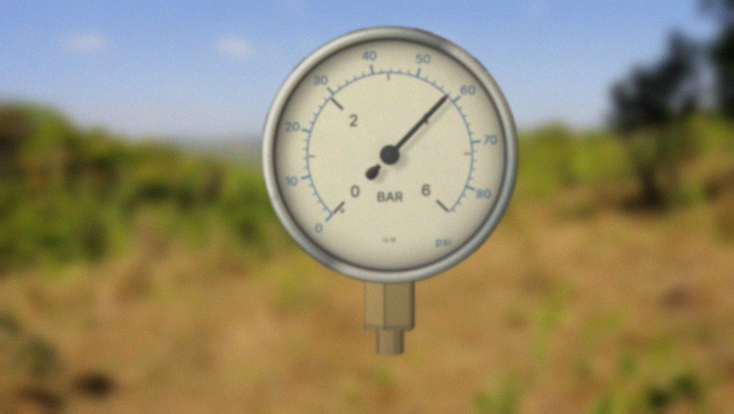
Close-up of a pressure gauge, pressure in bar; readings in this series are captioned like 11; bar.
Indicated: 4; bar
